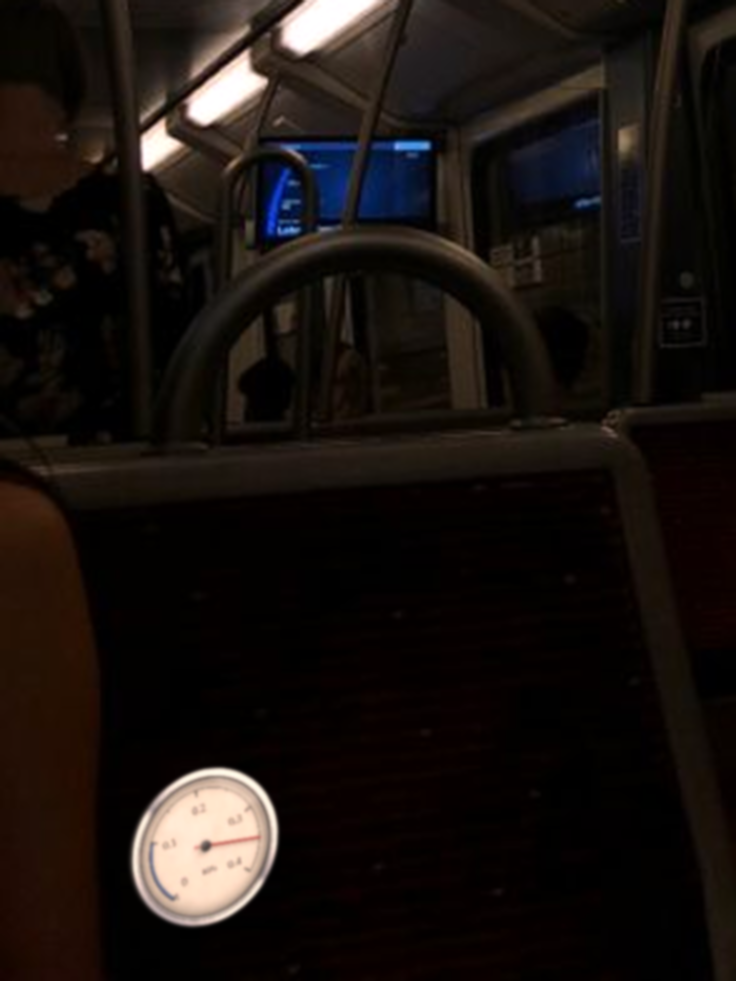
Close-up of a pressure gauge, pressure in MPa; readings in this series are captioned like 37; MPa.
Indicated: 0.35; MPa
